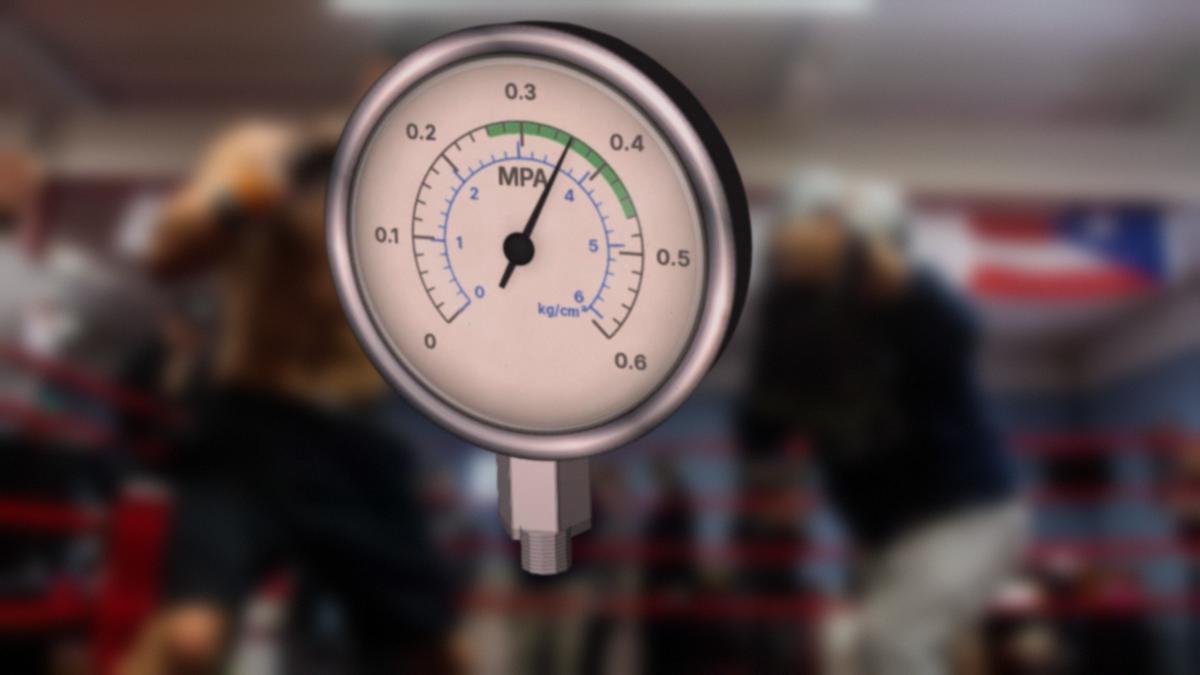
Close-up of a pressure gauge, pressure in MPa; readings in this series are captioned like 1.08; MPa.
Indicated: 0.36; MPa
